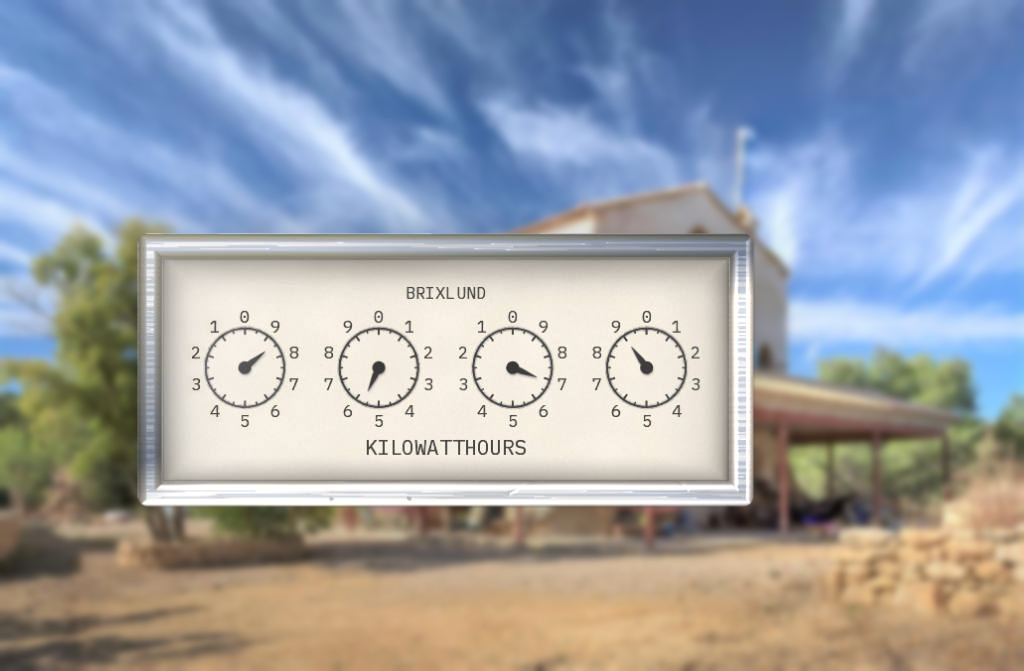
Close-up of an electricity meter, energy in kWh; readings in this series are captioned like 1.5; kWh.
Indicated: 8569; kWh
